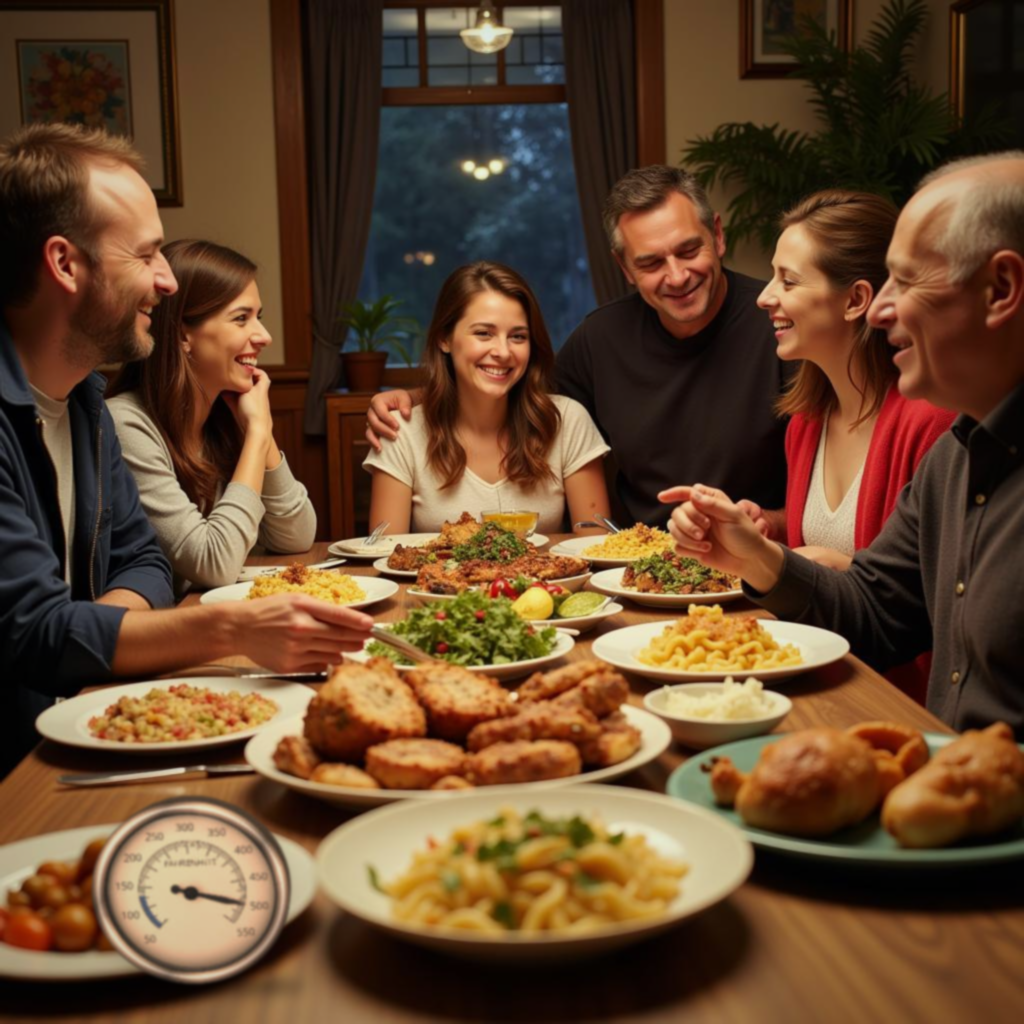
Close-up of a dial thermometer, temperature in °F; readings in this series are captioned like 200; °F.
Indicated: 500; °F
